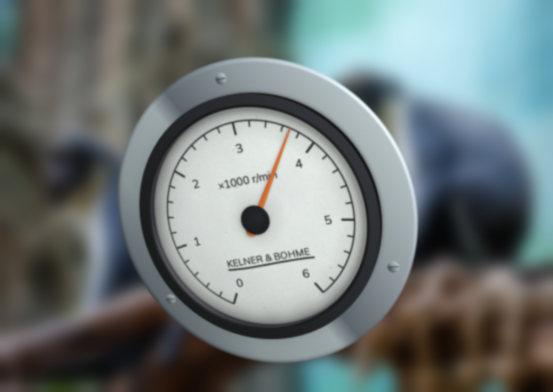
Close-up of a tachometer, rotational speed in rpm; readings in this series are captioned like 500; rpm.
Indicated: 3700; rpm
